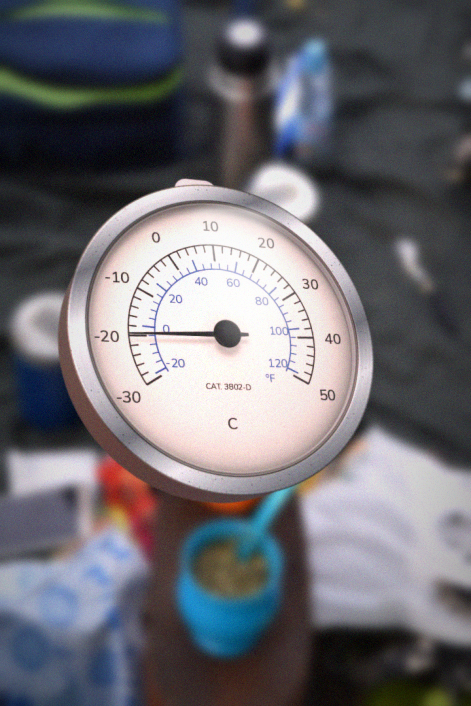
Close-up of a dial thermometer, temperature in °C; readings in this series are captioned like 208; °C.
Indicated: -20; °C
